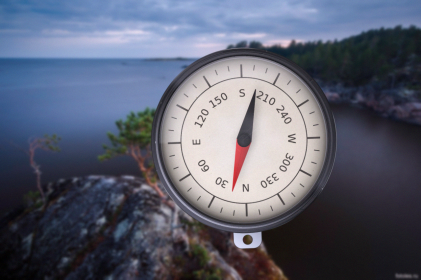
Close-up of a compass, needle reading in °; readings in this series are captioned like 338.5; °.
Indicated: 15; °
